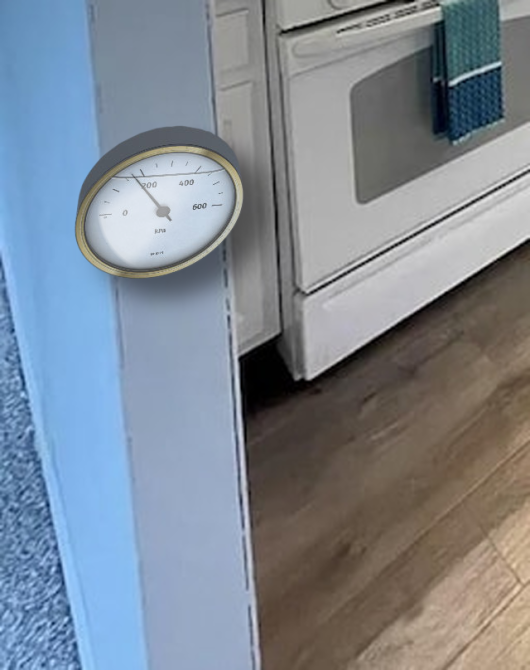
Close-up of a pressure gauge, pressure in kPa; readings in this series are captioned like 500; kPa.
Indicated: 175; kPa
